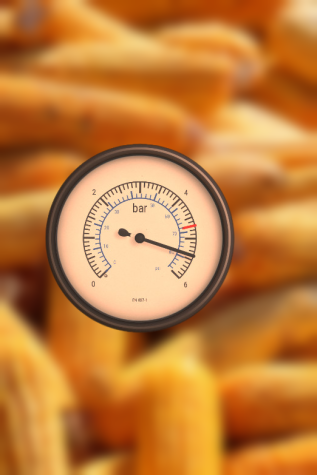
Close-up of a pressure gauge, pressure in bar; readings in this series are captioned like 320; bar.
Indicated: 5.4; bar
